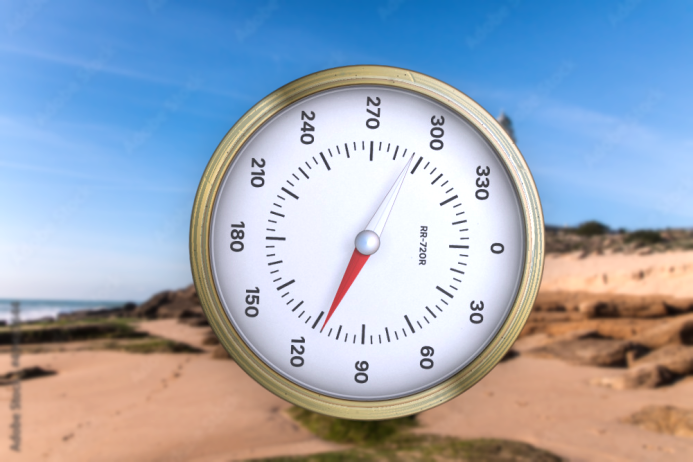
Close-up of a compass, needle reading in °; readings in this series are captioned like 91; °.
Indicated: 115; °
